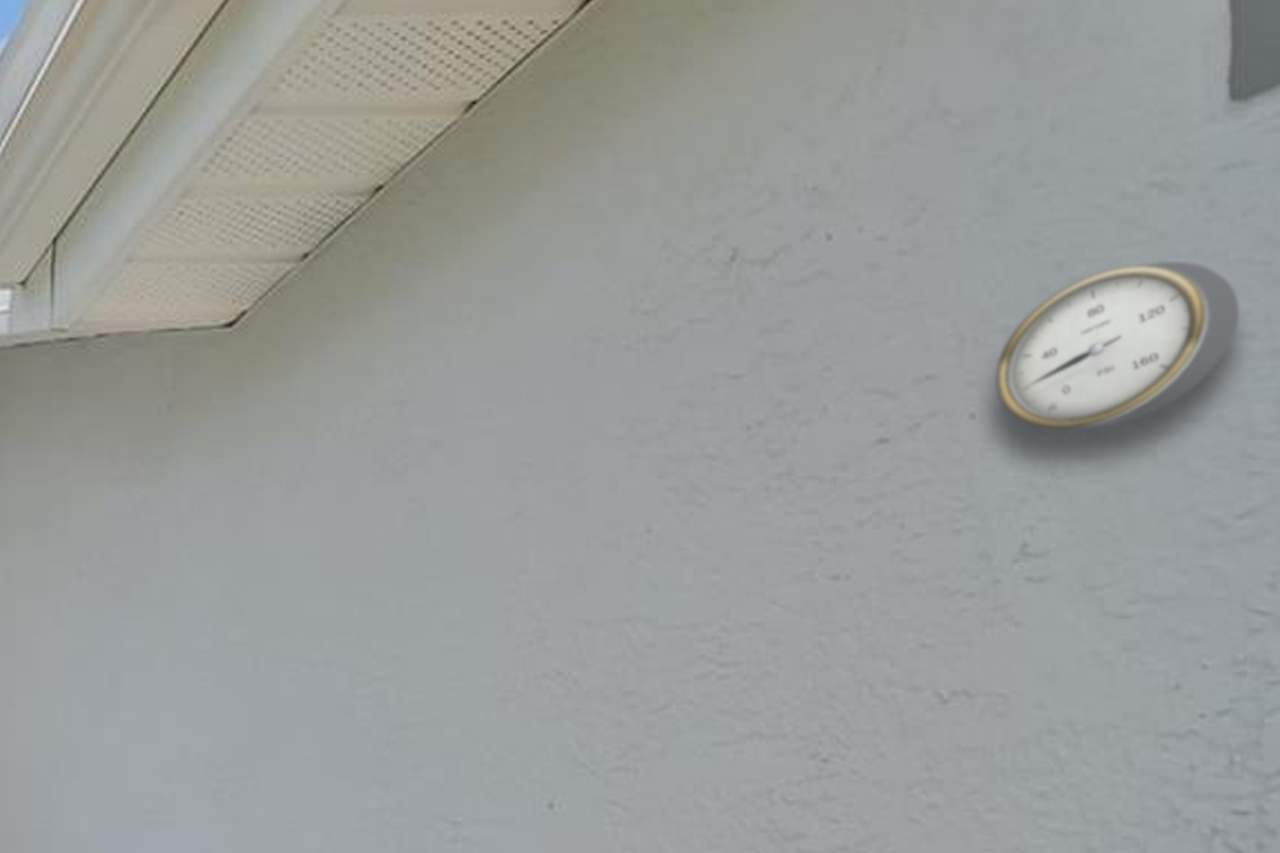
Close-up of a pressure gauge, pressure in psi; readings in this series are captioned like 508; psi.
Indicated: 20; psi
